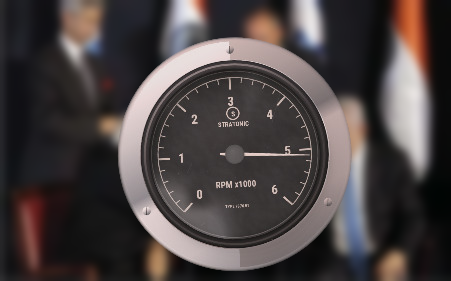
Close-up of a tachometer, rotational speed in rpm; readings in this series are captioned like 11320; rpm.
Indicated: 5100; rpm
